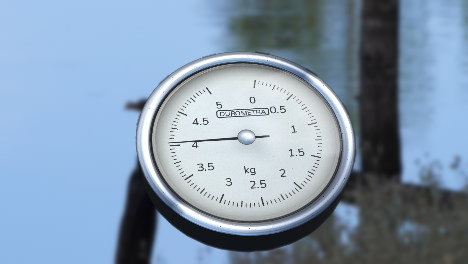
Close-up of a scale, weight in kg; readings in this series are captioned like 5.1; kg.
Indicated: 4; kg
